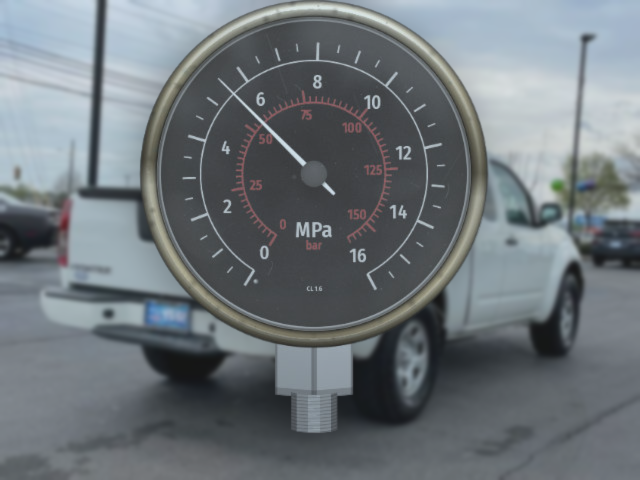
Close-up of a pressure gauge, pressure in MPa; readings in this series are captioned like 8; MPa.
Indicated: 5.5; MPa
